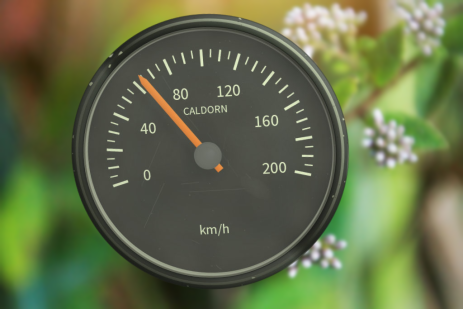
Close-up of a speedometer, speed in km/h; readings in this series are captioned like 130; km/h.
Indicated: 65; km/h
